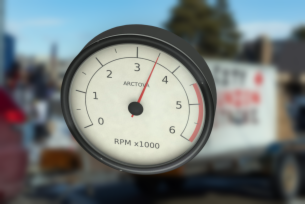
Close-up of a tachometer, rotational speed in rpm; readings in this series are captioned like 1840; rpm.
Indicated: 3500; rpm
